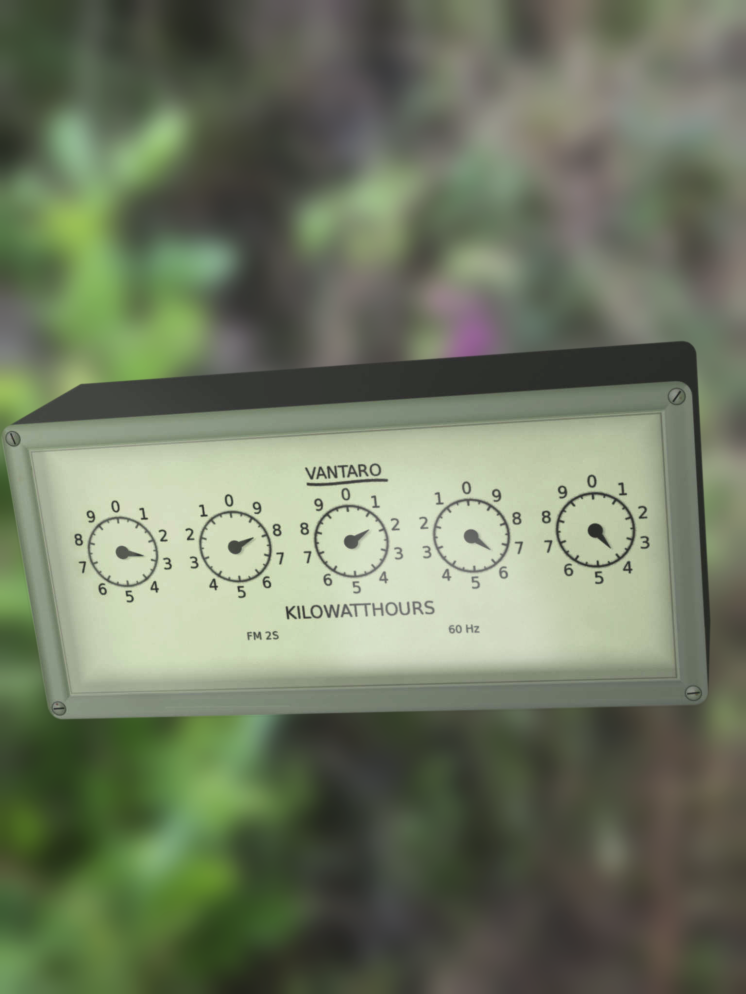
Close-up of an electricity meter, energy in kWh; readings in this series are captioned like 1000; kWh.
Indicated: 28164; kWh
